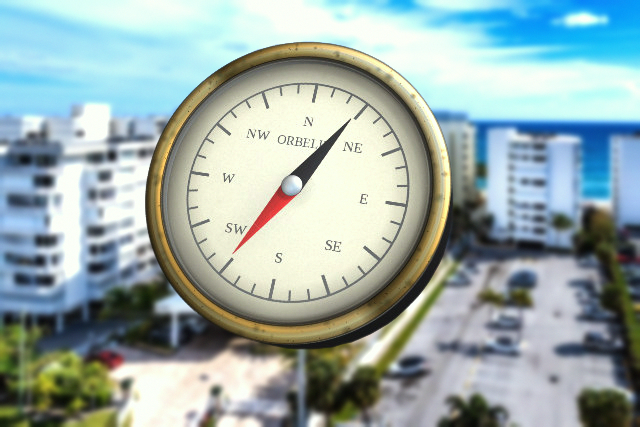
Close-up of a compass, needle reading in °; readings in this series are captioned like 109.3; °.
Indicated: 210; °
